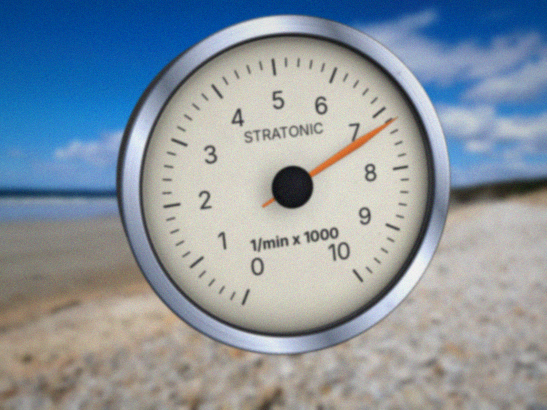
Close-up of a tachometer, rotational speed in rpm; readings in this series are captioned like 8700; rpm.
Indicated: 7200; rpm
